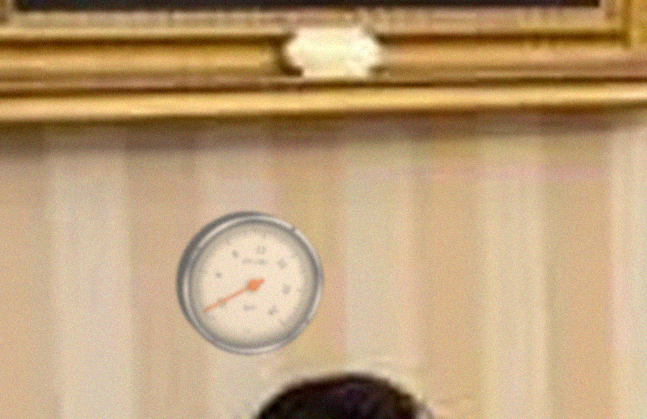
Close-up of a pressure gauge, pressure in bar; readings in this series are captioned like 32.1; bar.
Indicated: 0; bar
